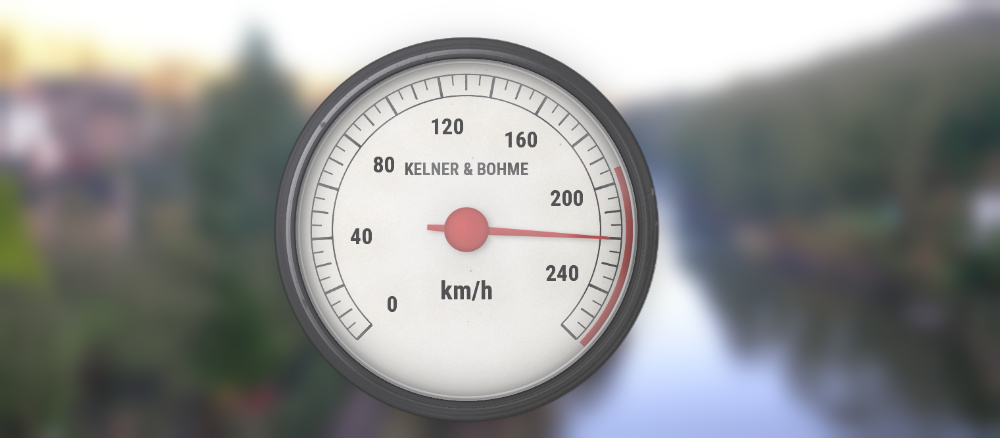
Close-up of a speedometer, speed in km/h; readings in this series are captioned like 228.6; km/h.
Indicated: 220; km/h
